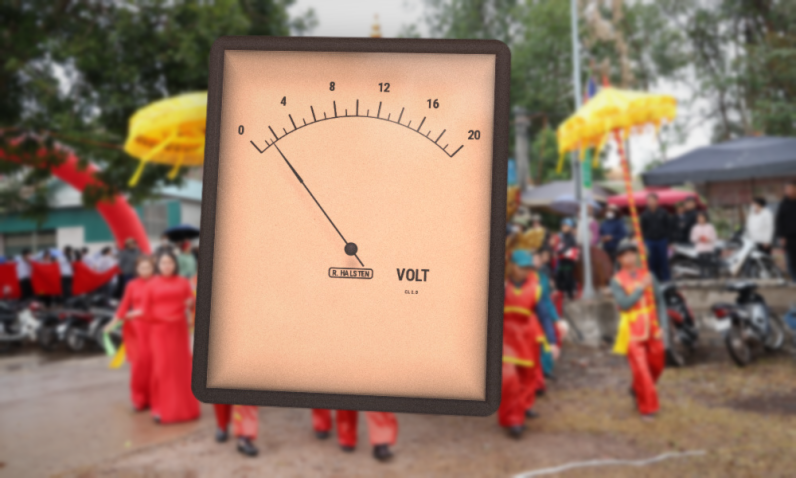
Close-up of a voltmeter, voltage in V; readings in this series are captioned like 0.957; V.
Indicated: 1.5; V
